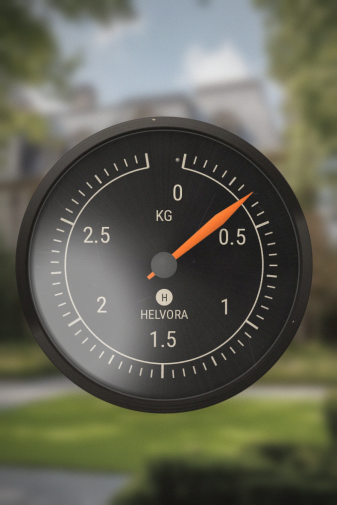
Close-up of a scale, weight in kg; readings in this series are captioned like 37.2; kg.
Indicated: 0.35; kg
